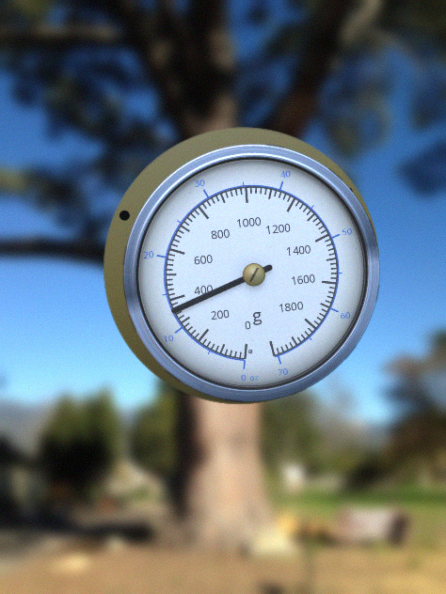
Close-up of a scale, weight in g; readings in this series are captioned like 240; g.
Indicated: 360; g
